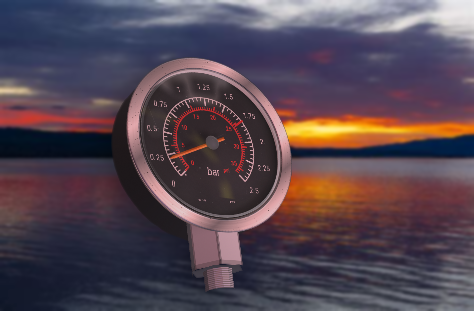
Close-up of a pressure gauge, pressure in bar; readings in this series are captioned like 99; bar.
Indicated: 0.2; bar
